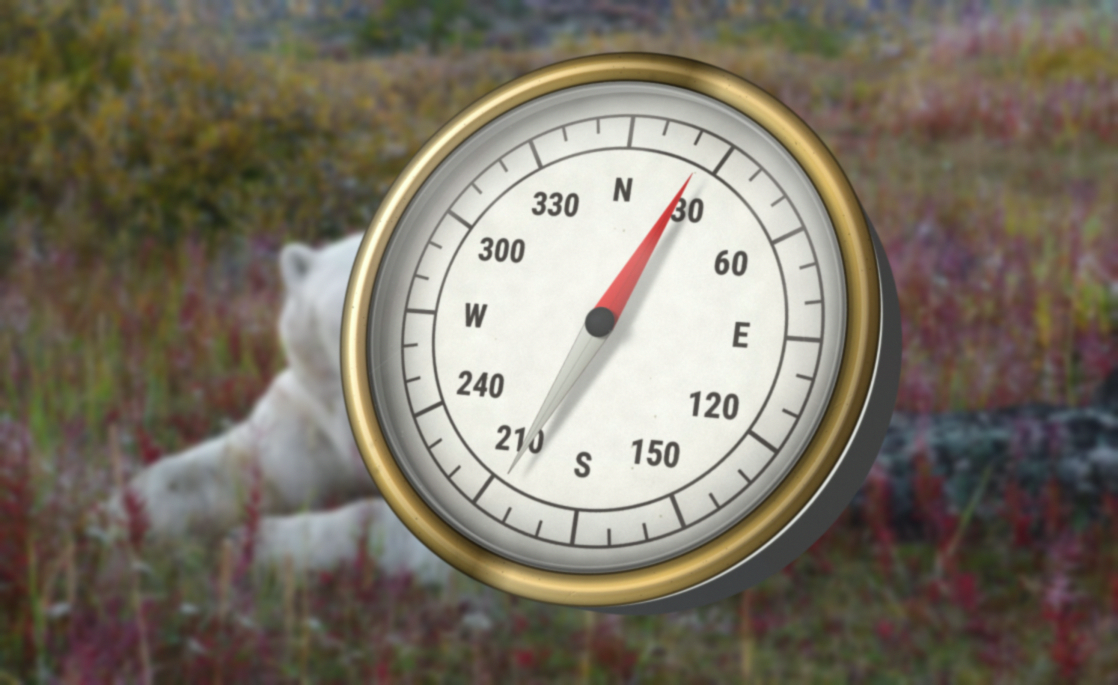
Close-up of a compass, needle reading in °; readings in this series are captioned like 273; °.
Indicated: 25; °
